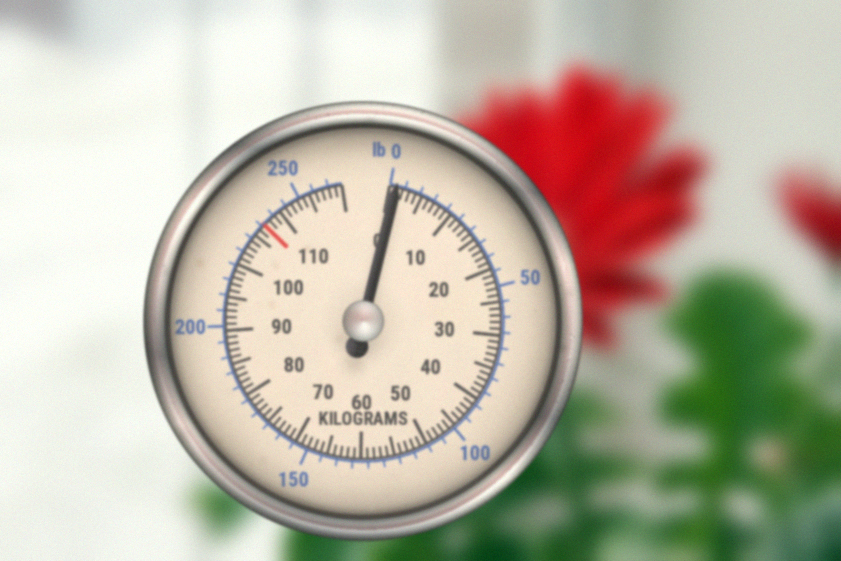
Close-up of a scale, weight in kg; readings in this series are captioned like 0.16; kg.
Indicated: 1; kg
